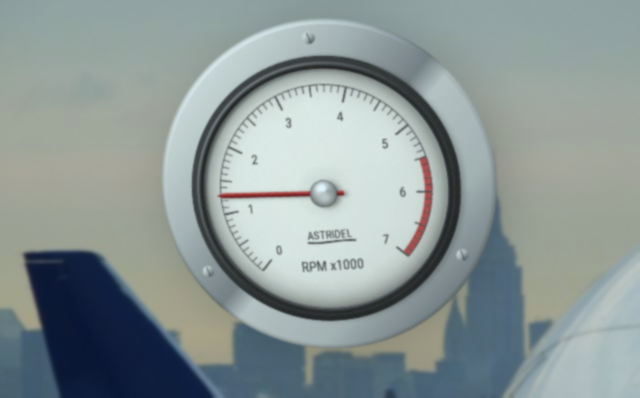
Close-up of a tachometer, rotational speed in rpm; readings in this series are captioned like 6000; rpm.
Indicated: 1300; rpm
